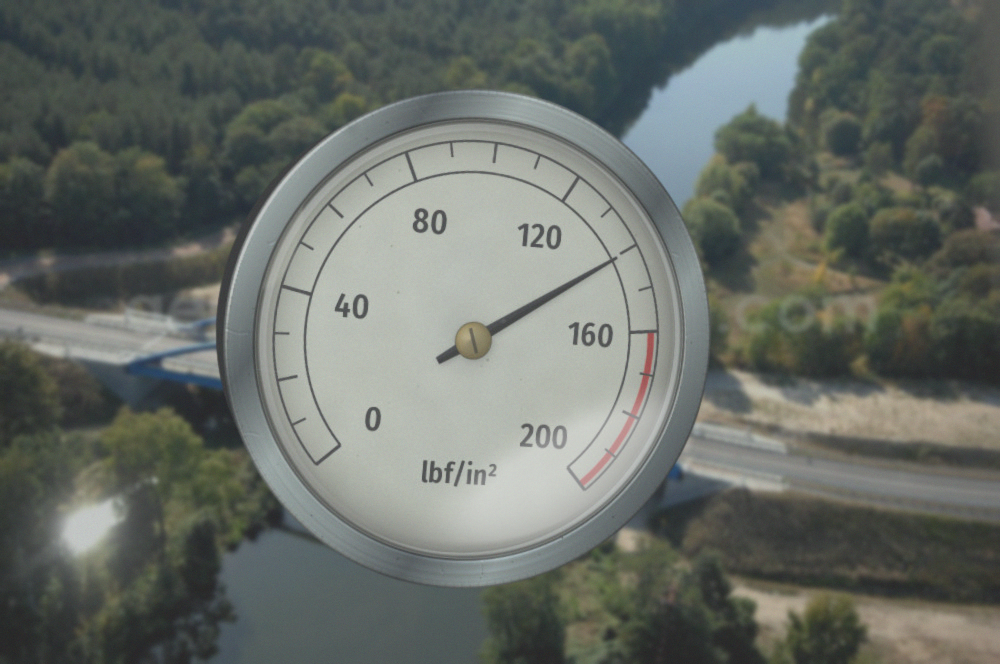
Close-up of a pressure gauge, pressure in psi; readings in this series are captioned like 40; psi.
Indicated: 140; psi
